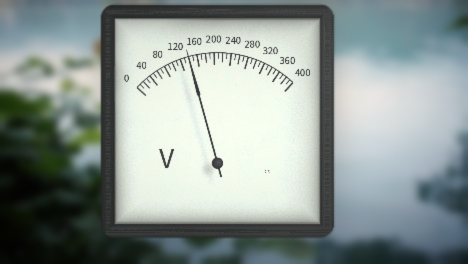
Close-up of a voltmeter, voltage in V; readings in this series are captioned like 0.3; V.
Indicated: 140; V
